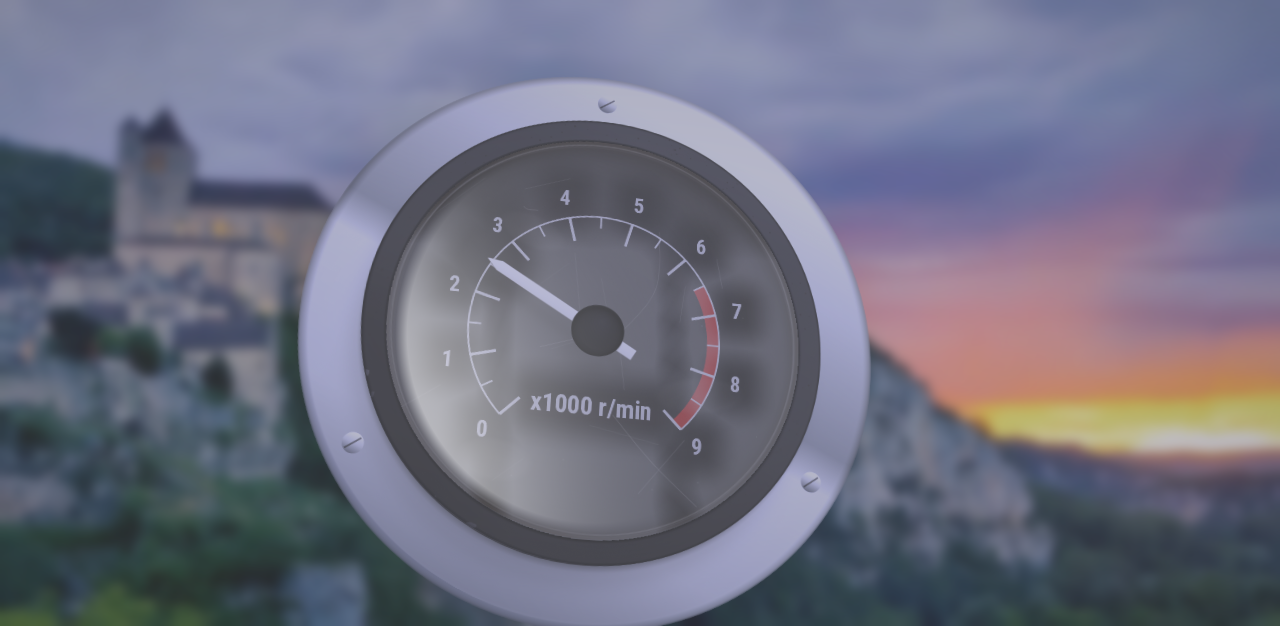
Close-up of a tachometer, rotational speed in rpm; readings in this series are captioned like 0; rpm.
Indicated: 2500; rpm
